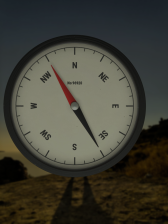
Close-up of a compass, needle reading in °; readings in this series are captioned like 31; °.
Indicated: 330; °
